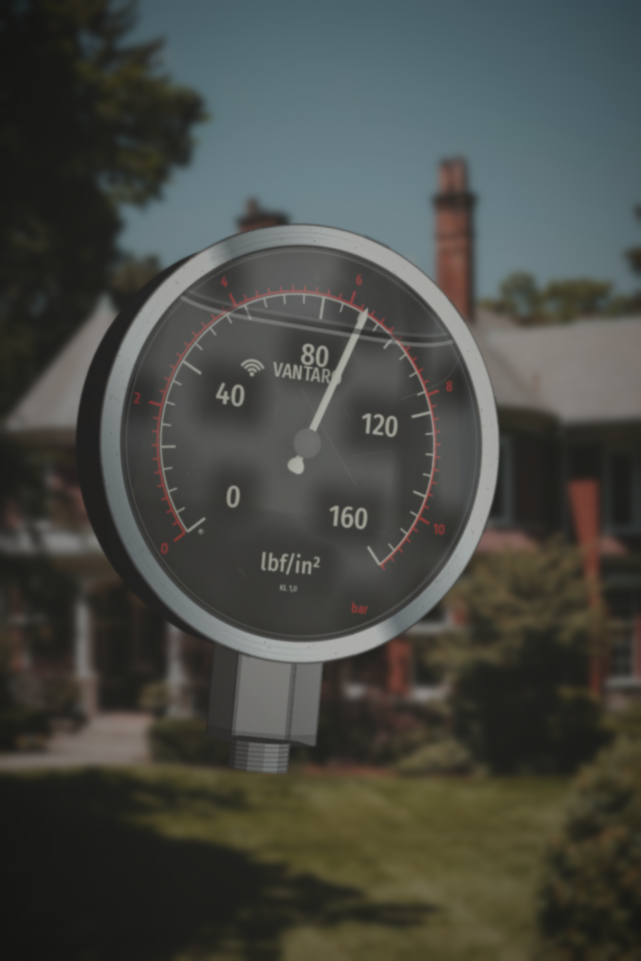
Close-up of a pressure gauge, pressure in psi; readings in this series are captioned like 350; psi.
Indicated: 90; psi
